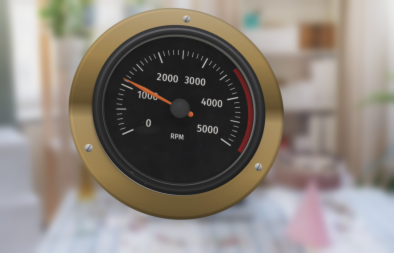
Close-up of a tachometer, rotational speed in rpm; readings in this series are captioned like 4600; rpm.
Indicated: 1100; rpm
